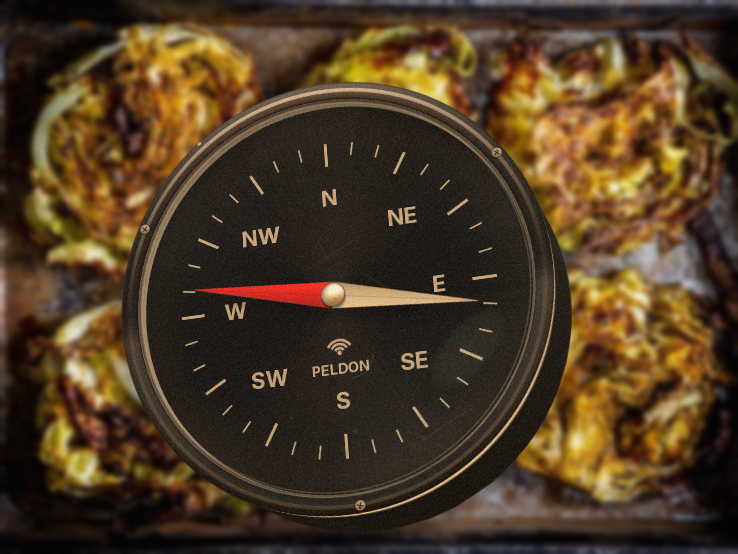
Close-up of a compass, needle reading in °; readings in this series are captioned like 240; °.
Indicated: 280; °
